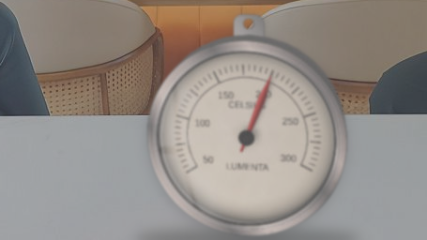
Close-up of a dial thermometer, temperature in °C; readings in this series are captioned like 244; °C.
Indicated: 200; °C
